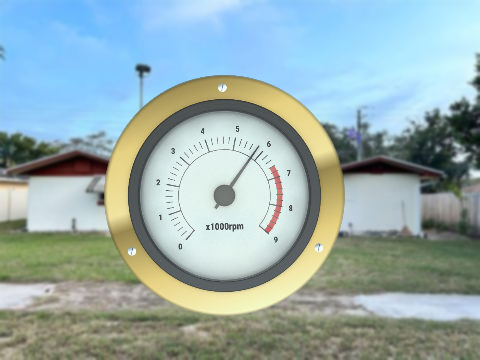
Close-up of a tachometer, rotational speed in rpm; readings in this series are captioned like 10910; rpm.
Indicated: 5800; rpm
